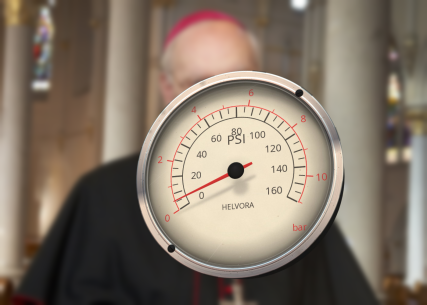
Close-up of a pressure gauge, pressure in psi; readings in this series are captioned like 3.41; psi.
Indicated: 5; psi
